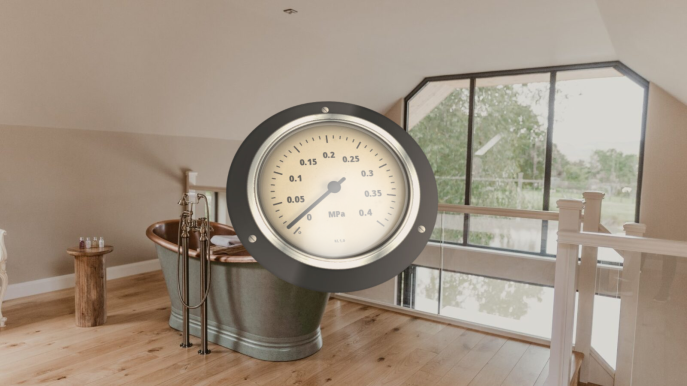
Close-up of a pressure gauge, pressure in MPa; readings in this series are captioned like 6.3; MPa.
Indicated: 0.01; MPa
